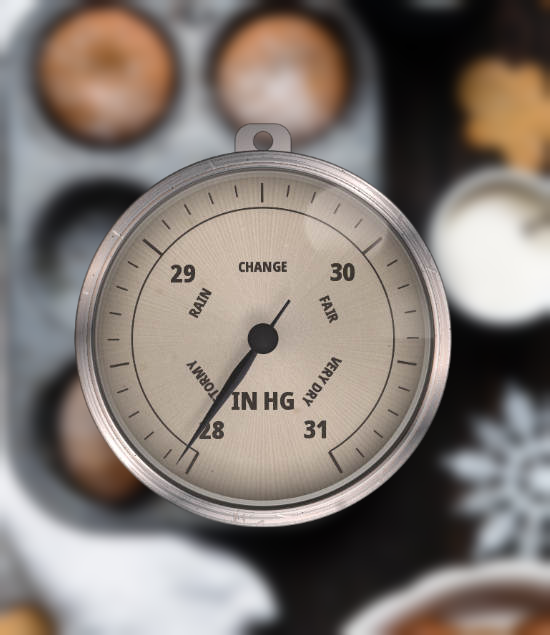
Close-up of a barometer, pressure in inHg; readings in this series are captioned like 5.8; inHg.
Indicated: 28.05; inHg
